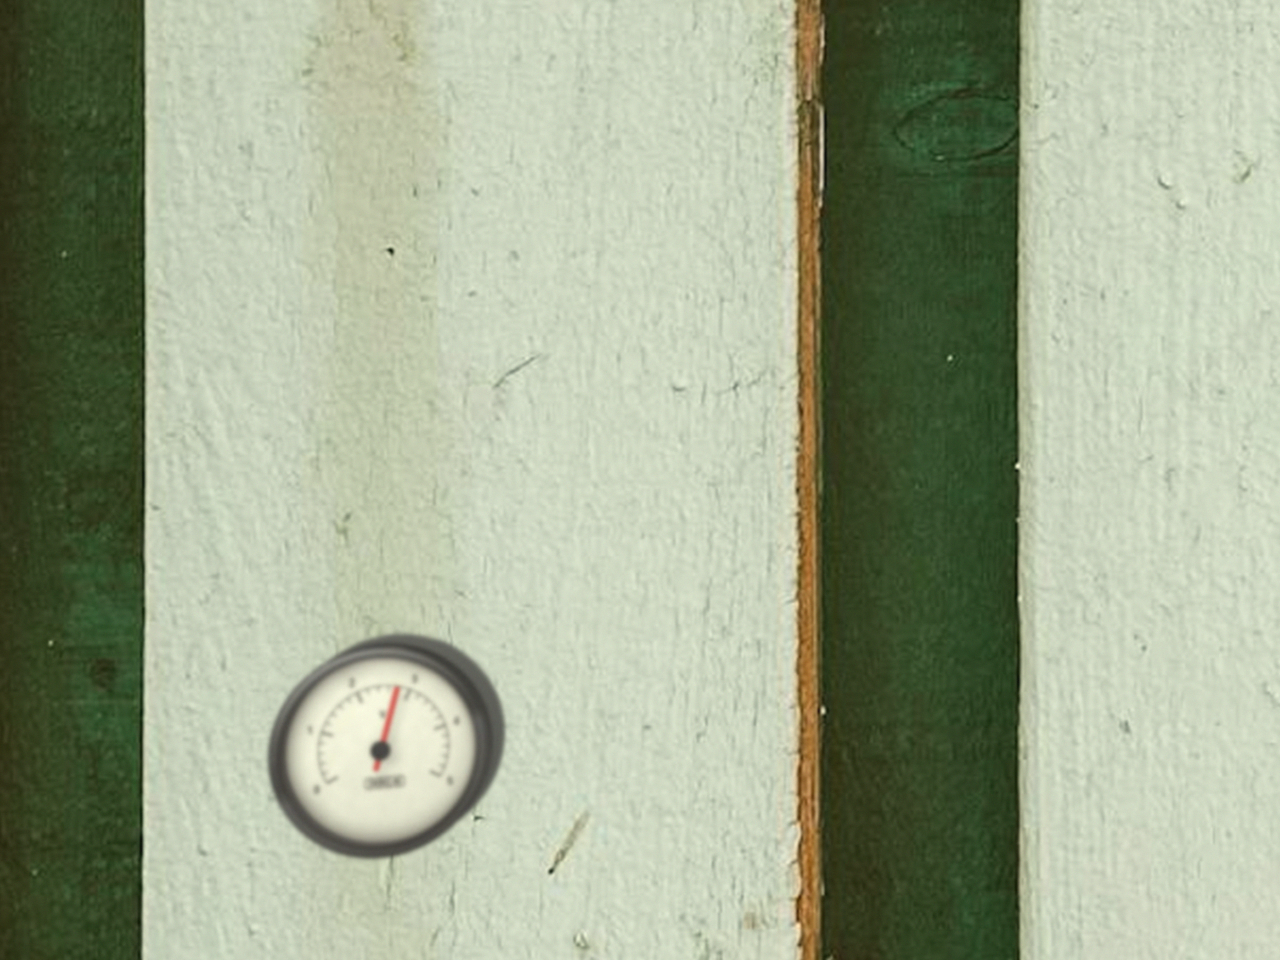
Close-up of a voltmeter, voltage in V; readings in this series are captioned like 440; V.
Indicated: 2.8; V
